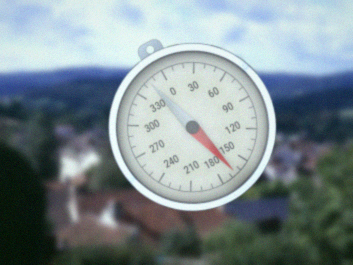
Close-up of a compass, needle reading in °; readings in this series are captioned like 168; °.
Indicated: 165; °
